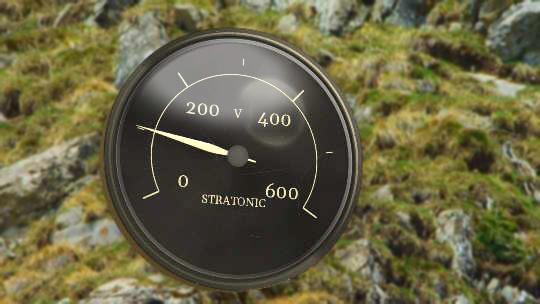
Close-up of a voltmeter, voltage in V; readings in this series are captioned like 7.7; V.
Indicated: 100; V
